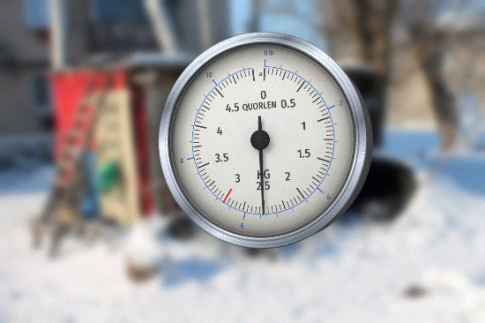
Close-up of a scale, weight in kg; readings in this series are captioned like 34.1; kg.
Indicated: 2.5; kg
